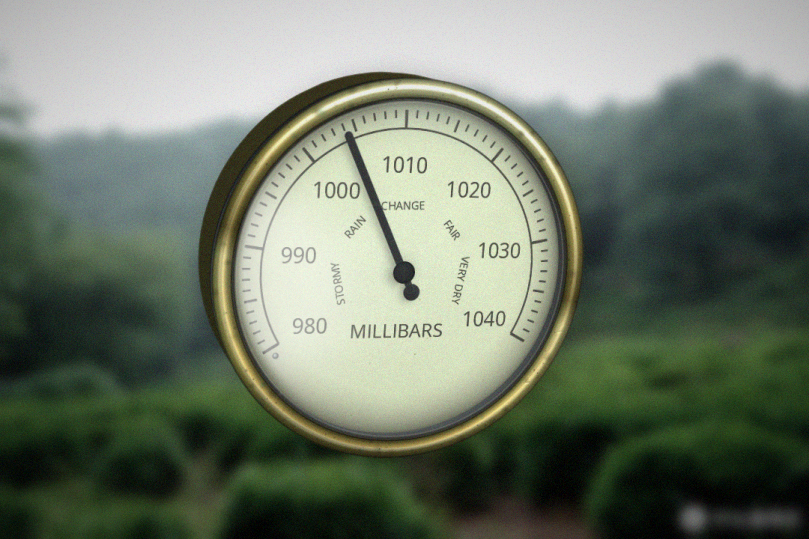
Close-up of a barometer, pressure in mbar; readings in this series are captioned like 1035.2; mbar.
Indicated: 1004; mbar
